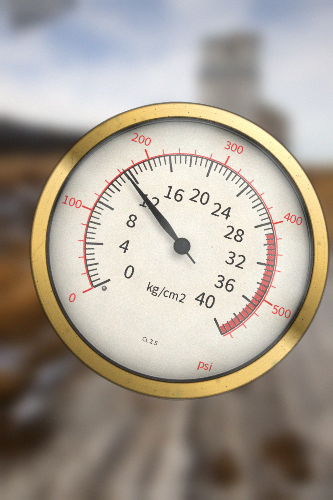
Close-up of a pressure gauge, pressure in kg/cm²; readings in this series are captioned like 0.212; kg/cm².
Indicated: 11.5; kg/cm²
